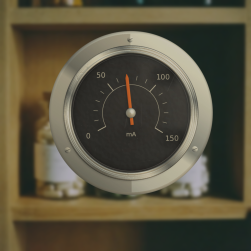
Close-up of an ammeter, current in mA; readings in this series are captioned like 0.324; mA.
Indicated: 70; mA
